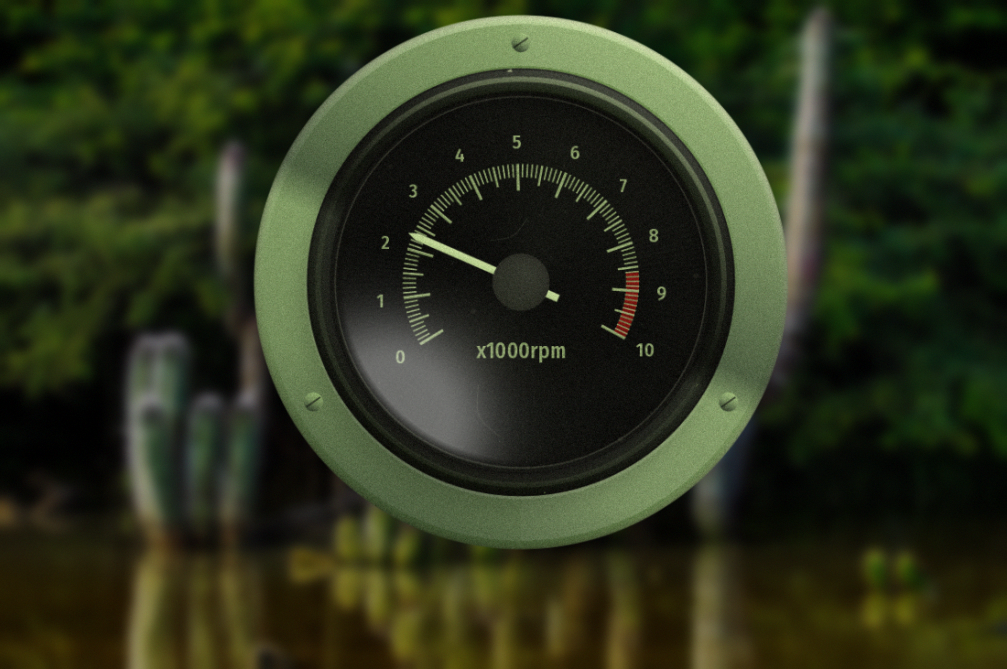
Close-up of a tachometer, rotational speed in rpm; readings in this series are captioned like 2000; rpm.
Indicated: 2300; rpm
